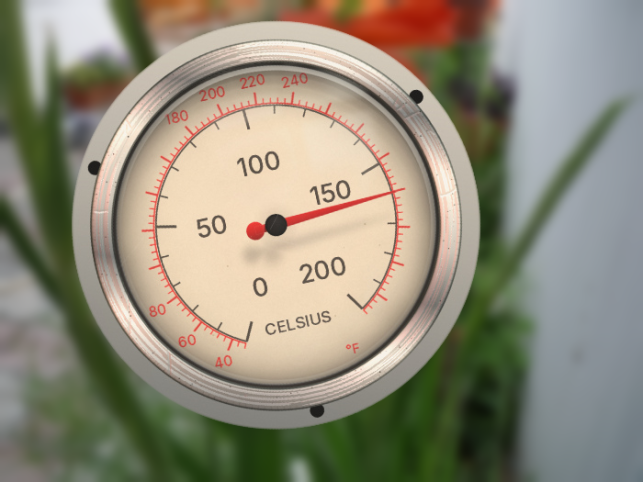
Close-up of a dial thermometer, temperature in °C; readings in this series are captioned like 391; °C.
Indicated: 160; °C
